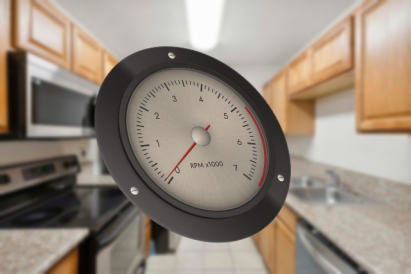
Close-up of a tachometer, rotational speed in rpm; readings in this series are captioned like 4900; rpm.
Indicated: 100; rpm
